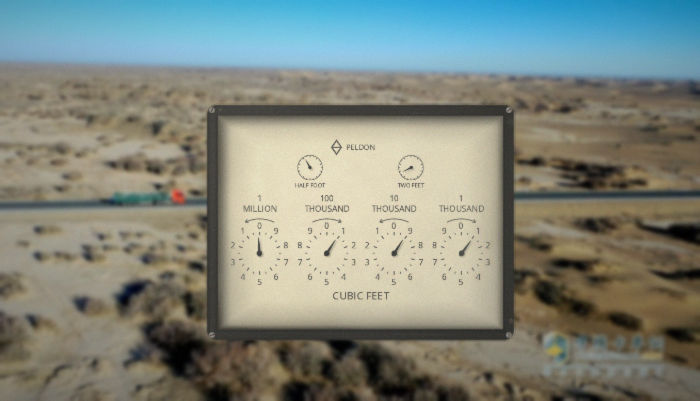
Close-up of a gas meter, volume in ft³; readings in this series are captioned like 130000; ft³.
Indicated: 9100; ft³
